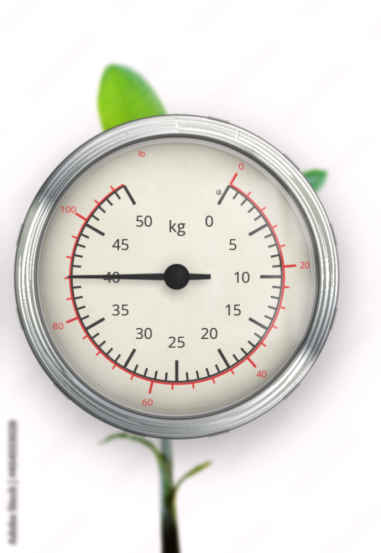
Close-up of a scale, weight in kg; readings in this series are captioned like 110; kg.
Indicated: 40; kg
